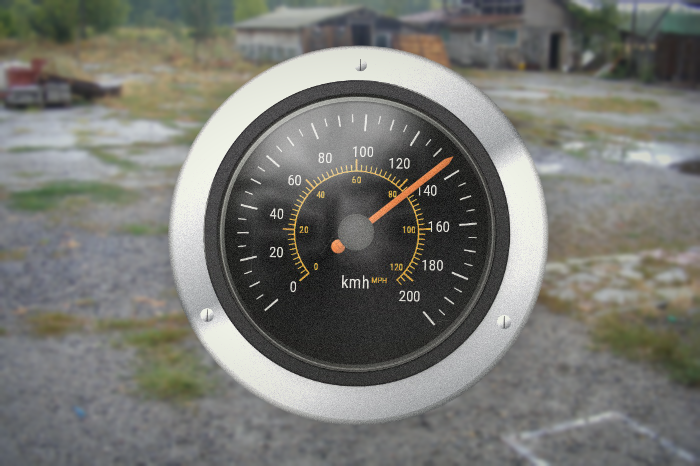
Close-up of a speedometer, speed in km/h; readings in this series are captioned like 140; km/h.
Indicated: 135; km/h
